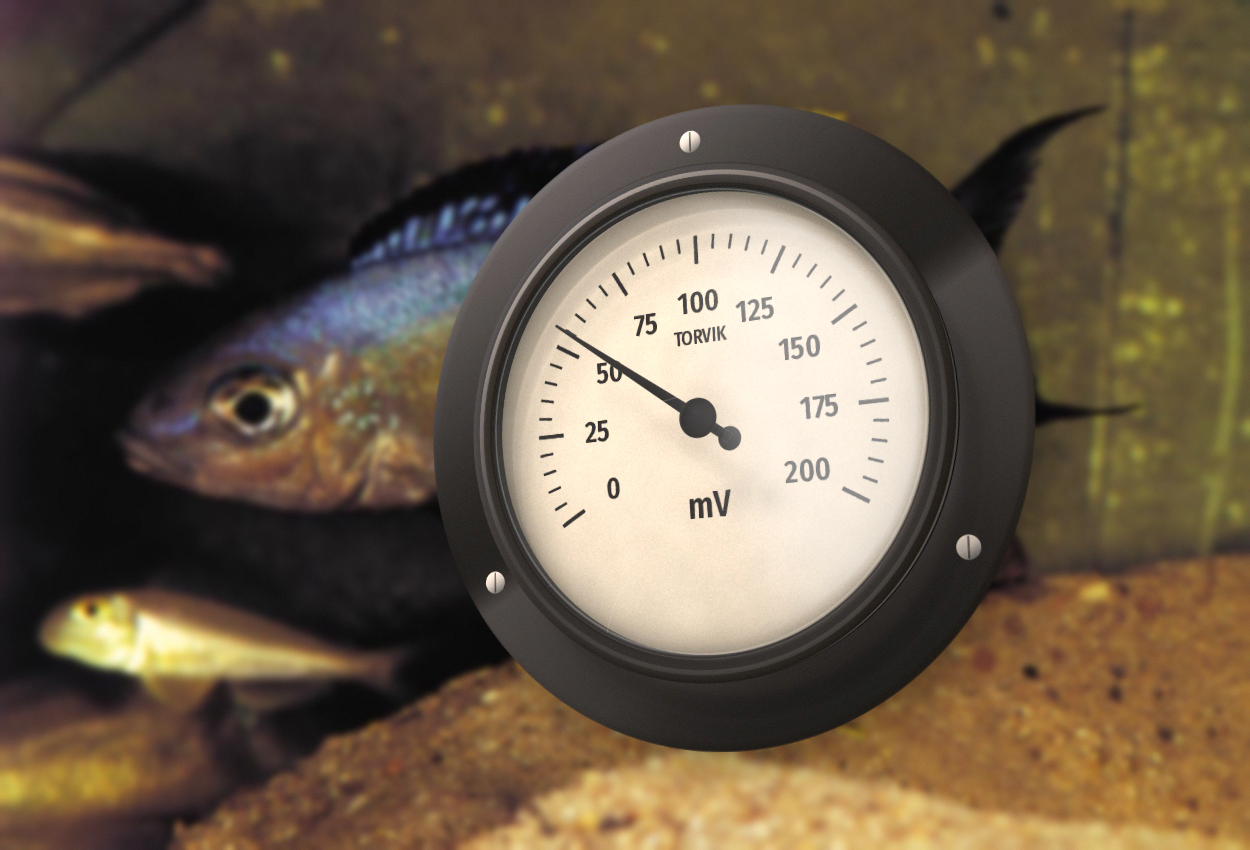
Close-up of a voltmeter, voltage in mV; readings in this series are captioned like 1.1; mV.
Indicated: 55; mV
